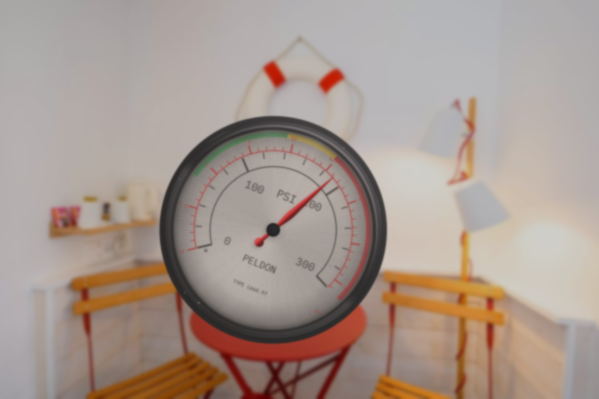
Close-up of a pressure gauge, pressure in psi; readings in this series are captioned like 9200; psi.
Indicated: 190; psi
